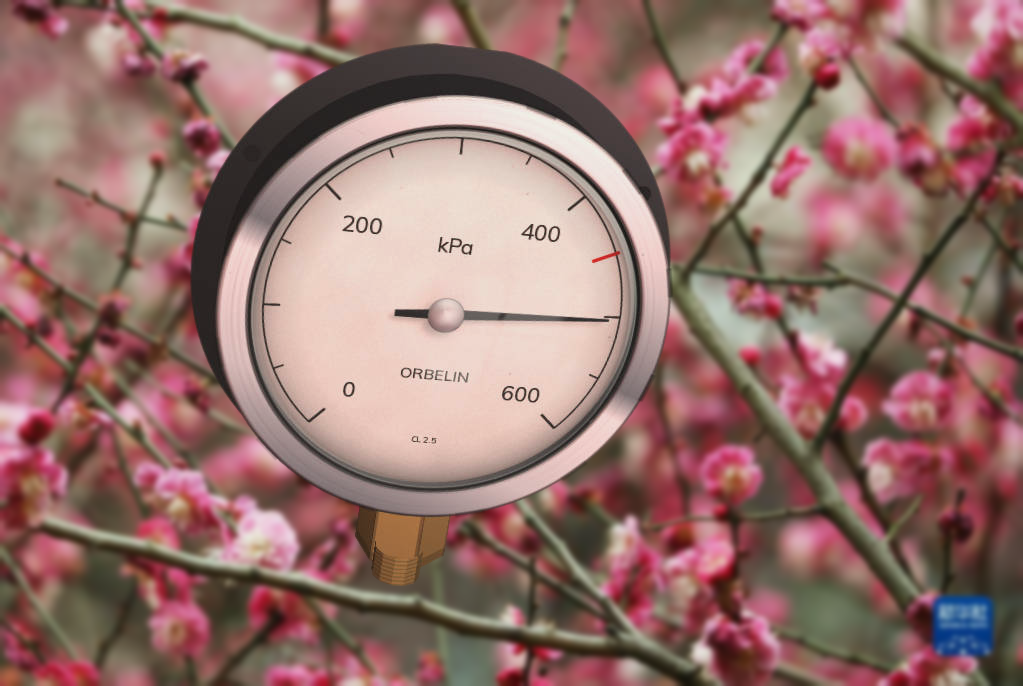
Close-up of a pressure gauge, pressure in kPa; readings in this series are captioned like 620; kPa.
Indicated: 500; kPa
